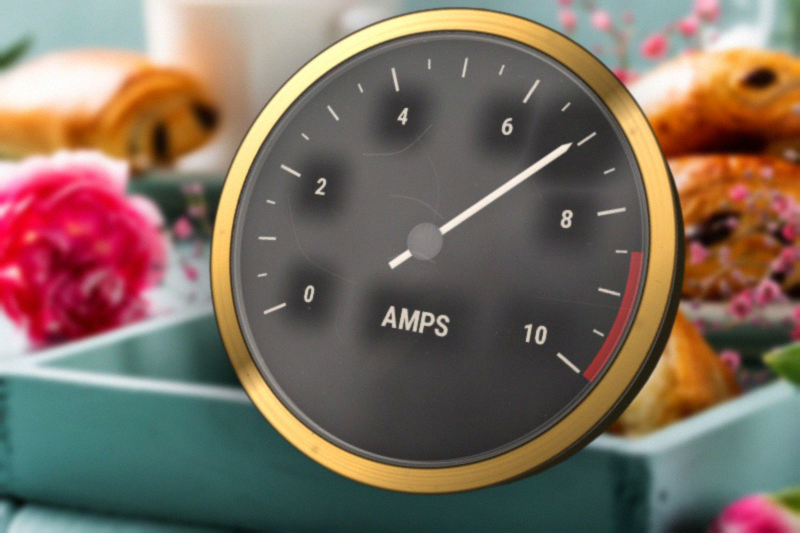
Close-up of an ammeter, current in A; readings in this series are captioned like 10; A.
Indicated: 7; A
